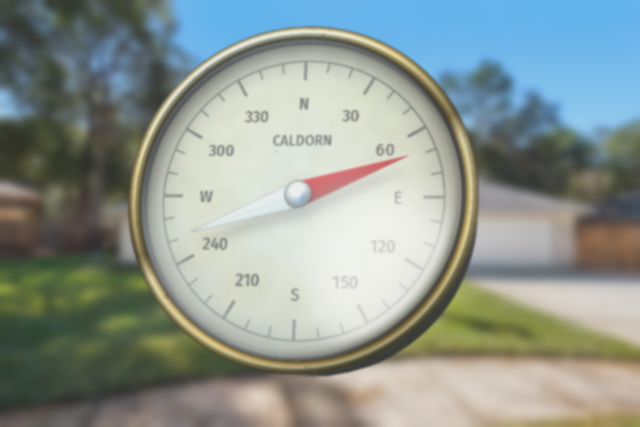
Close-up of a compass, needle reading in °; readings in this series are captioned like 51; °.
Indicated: 70; °
